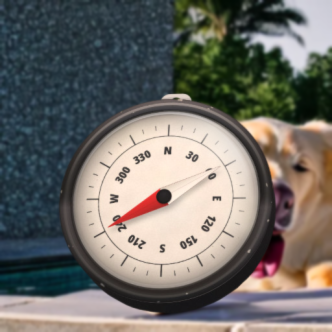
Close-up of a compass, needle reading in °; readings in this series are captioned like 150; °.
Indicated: 240; °
